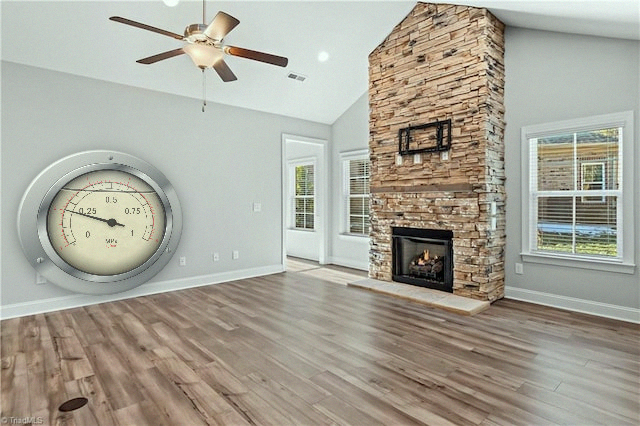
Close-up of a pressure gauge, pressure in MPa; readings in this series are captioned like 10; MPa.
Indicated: 0.2; MPa
